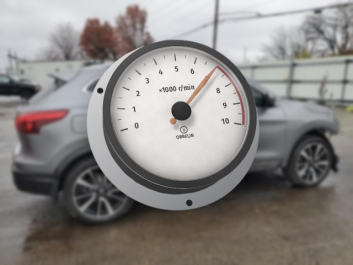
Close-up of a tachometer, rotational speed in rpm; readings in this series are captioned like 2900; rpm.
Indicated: 7000; rpm
